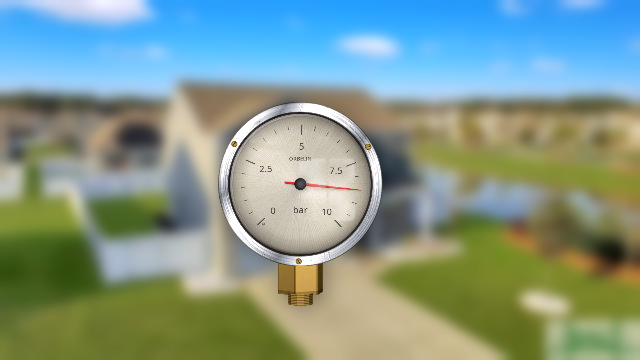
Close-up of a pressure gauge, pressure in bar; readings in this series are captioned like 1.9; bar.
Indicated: 8.5; bar
